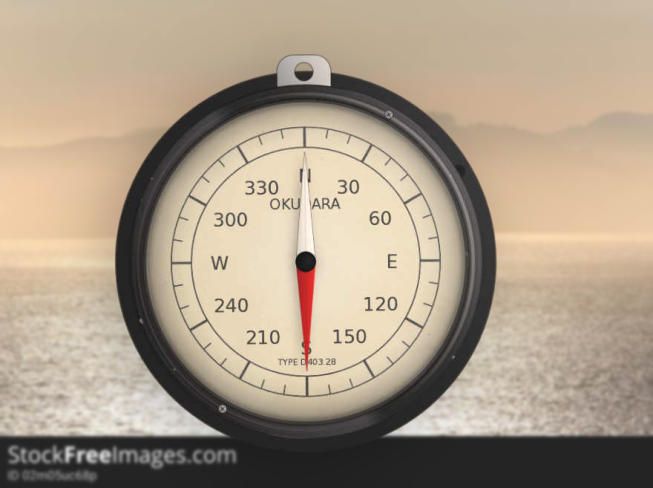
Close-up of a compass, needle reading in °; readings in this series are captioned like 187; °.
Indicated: 180; °
